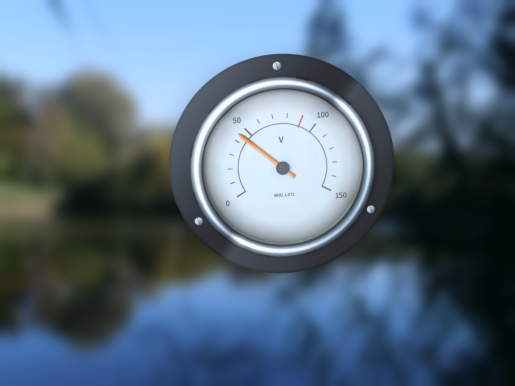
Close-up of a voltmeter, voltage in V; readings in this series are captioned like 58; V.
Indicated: 45; V
